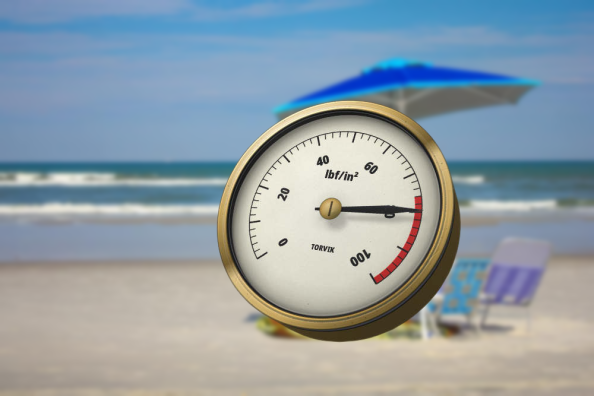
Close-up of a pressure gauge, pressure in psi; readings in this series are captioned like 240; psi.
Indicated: 80; psi
